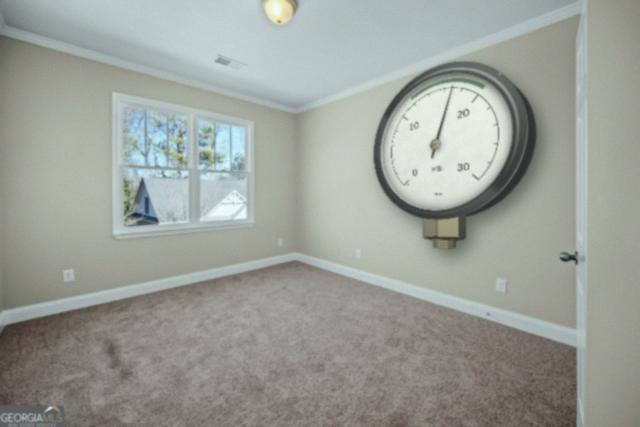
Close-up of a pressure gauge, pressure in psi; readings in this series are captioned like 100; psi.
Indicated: 17; psi
